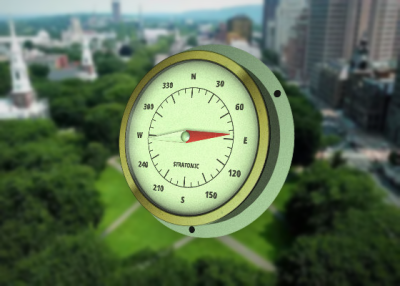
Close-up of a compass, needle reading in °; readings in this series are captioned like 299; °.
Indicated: 85; °
